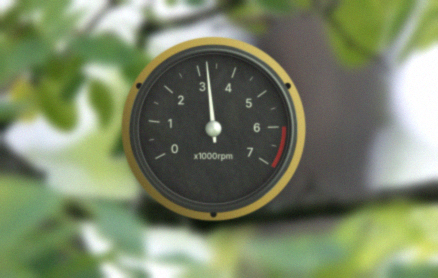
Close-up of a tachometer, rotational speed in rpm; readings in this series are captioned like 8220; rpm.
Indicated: 3250; rpm
